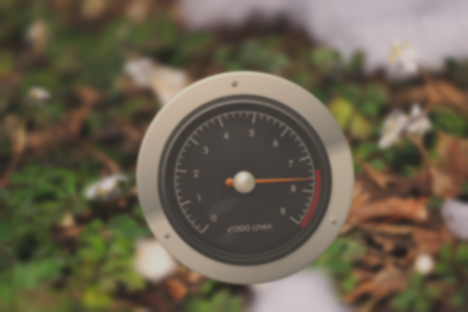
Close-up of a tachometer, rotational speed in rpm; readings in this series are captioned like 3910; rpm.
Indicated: 7600; rpm
